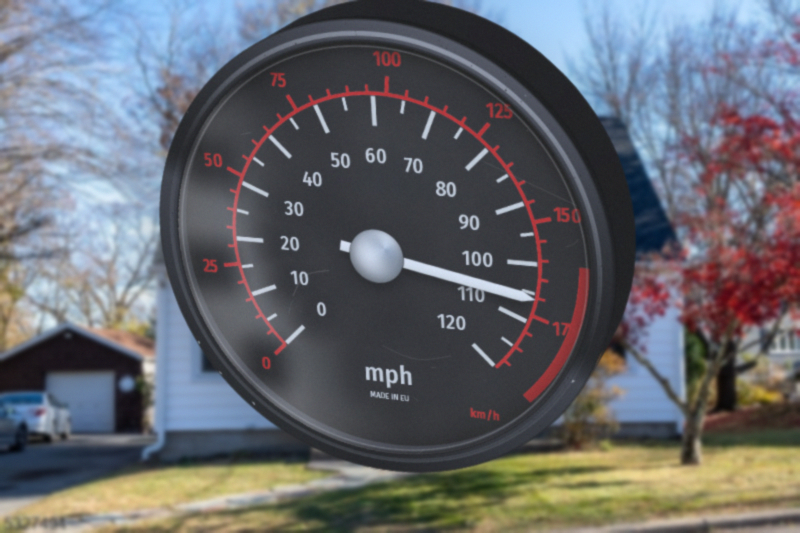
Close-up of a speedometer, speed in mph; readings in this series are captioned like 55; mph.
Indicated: 105; mph
